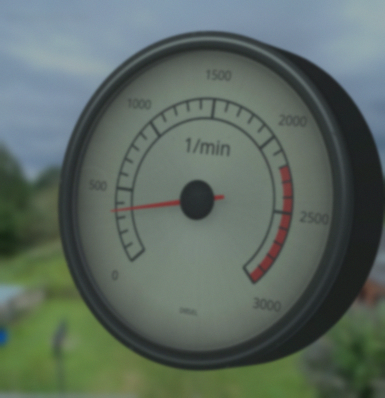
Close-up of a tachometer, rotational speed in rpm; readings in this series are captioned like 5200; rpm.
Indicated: 350; rpm
